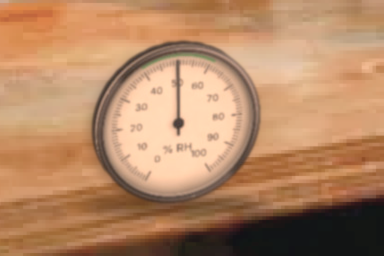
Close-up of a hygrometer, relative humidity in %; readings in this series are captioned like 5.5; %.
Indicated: 50; %
